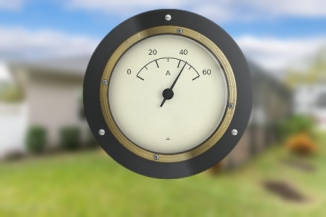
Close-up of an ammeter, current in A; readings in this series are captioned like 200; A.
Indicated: 45; A
